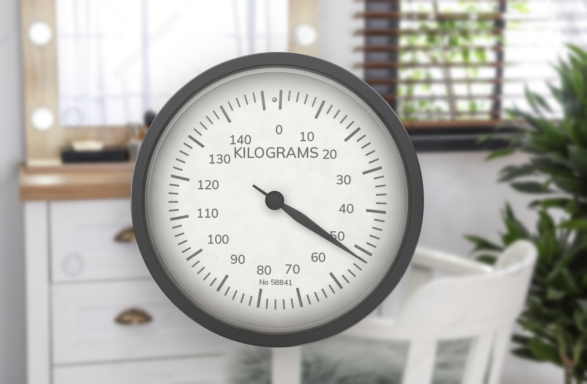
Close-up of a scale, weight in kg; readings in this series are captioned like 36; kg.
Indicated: 52; kg
